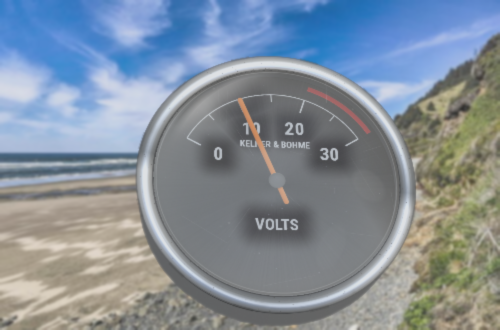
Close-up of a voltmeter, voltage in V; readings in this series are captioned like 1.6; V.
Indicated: 10; V
